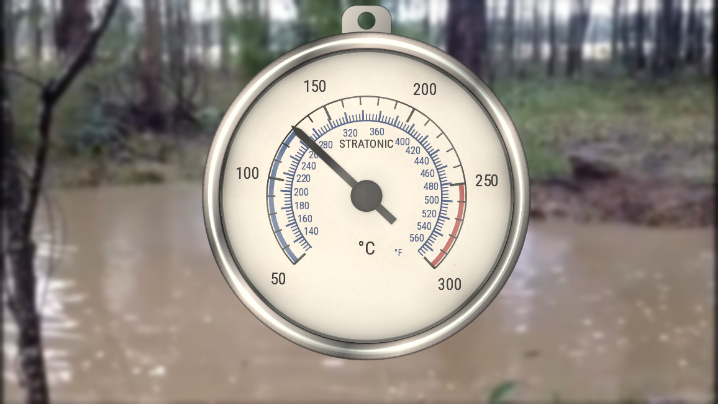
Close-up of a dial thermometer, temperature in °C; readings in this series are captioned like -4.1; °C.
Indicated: 130; °C
